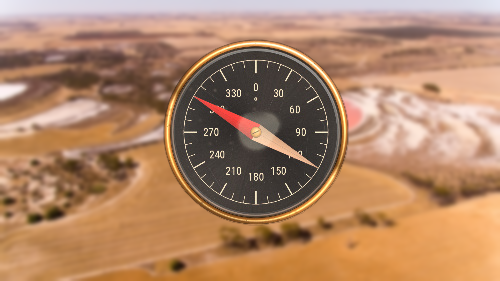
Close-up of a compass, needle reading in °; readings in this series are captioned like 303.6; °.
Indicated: 300; °
